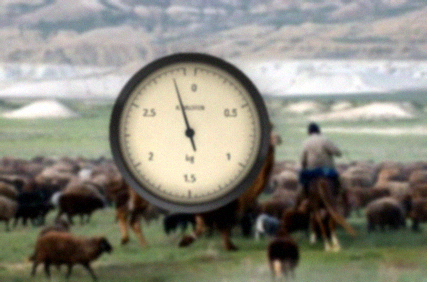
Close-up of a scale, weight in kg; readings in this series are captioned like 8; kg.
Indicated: 2.9; kg
